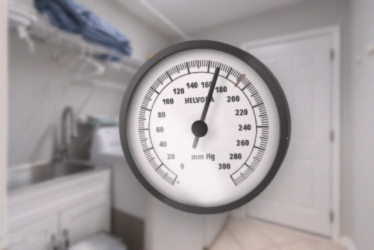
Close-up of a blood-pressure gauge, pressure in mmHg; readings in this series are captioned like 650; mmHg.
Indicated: 170; mmHg
